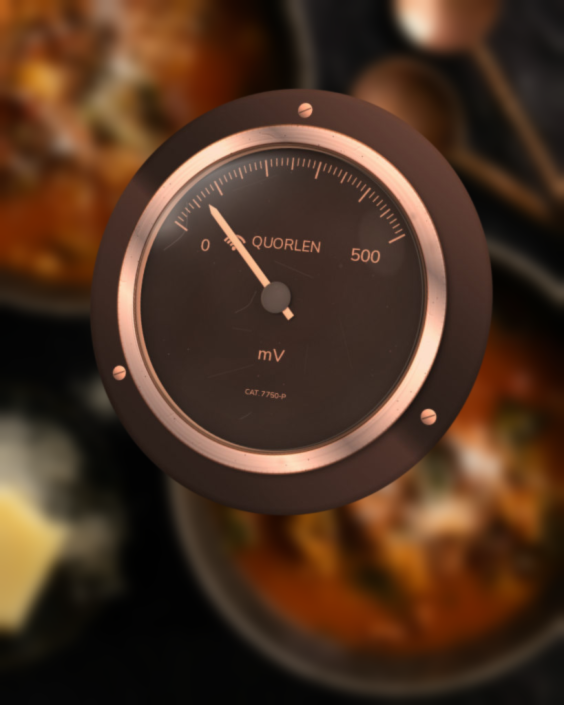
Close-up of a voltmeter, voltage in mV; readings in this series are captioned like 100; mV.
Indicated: 70; mV
